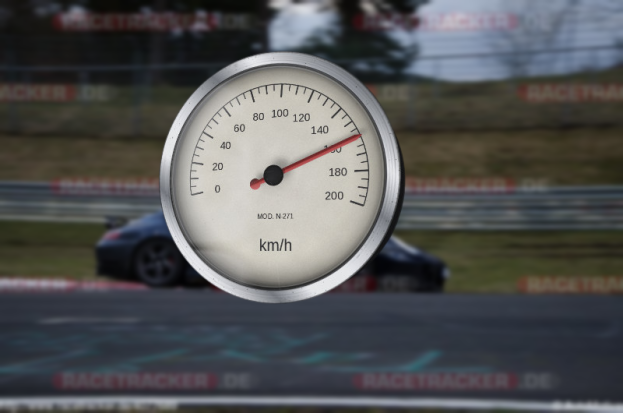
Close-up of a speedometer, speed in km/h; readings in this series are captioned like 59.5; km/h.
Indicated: 160; km/h
